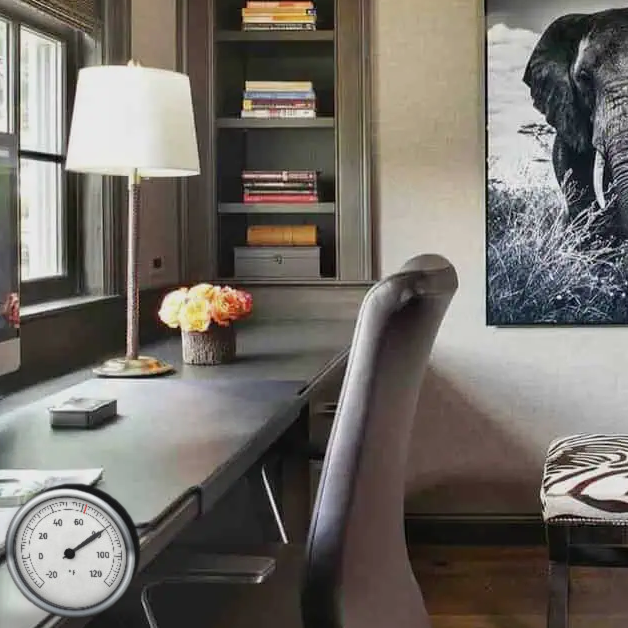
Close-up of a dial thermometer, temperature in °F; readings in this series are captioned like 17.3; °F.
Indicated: 80; °F
